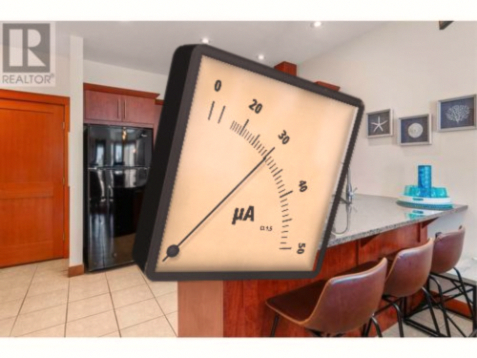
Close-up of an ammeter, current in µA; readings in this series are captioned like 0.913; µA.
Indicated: 30; µA
